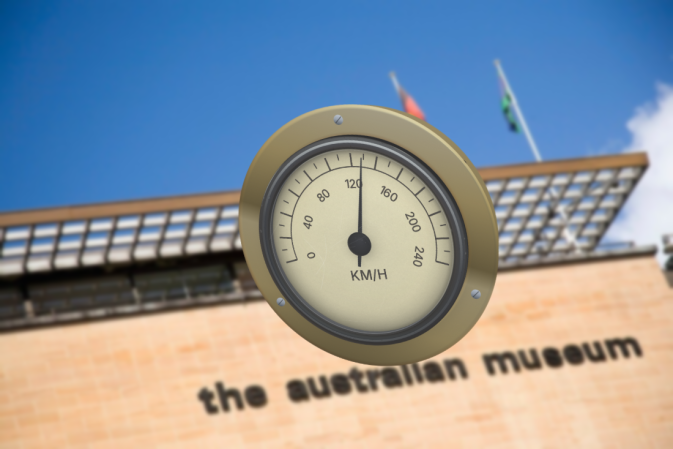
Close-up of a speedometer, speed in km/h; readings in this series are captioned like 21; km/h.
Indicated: 130; km/h
